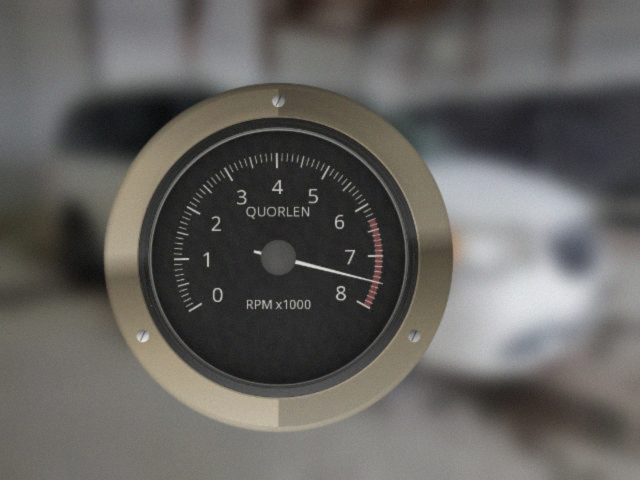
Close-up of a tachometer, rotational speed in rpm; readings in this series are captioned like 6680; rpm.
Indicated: 7500; rpm
